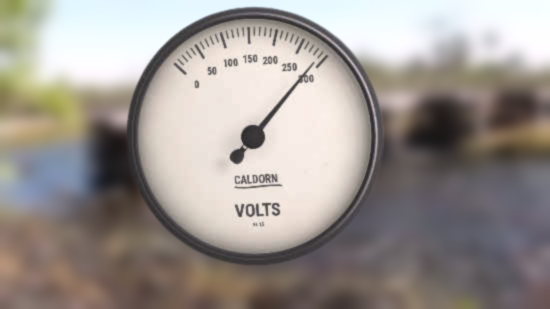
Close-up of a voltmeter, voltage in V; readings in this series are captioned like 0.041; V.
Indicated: 290; V
